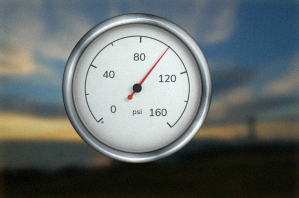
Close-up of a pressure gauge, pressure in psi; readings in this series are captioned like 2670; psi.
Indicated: 100; psi
